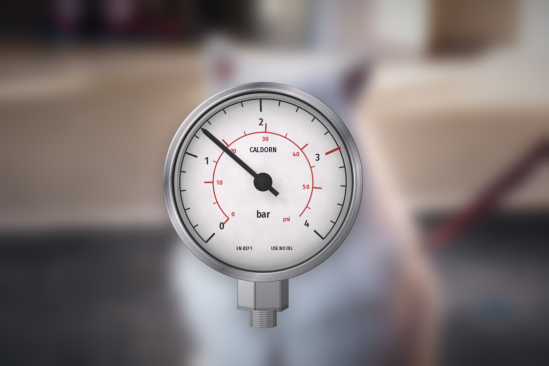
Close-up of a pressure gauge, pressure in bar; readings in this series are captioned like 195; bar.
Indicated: 1.3; bar
